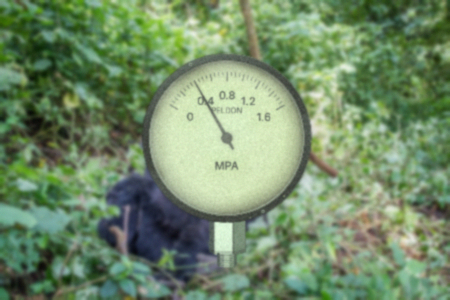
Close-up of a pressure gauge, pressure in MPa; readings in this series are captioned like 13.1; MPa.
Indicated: 0.4; MPa
